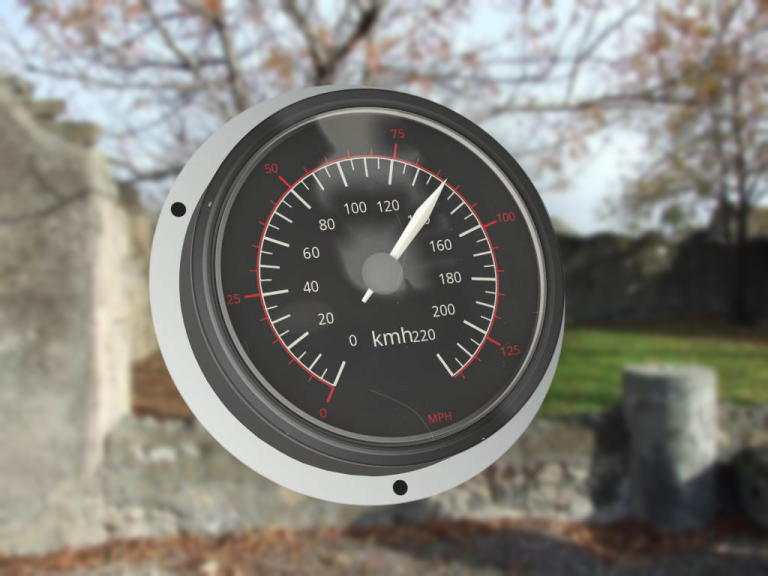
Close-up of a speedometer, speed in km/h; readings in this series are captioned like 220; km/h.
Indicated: 140; km/h
